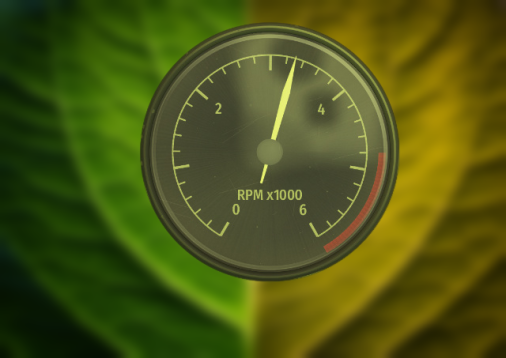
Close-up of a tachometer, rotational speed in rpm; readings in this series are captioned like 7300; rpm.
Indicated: 3300; rpm
